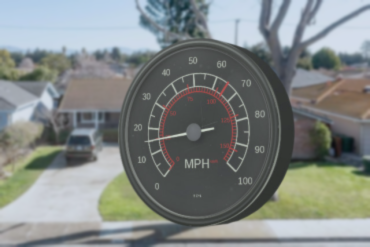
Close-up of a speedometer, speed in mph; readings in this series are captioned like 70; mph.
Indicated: 15; mph
